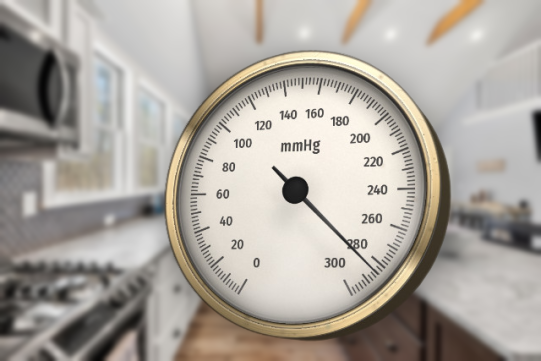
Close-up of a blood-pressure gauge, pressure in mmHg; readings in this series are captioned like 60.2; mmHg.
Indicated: 284; mmHg
